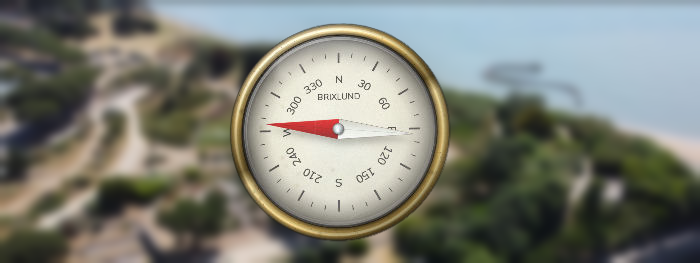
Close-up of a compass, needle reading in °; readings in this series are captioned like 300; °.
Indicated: 275; °
